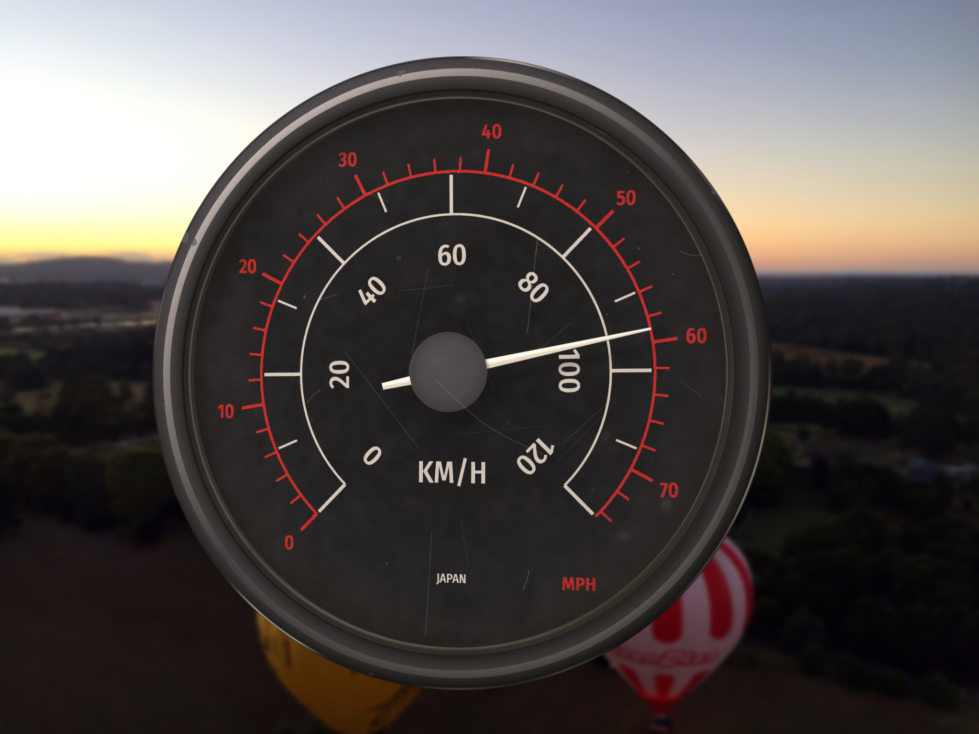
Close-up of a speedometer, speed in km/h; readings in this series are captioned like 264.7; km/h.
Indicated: 95; km/h
